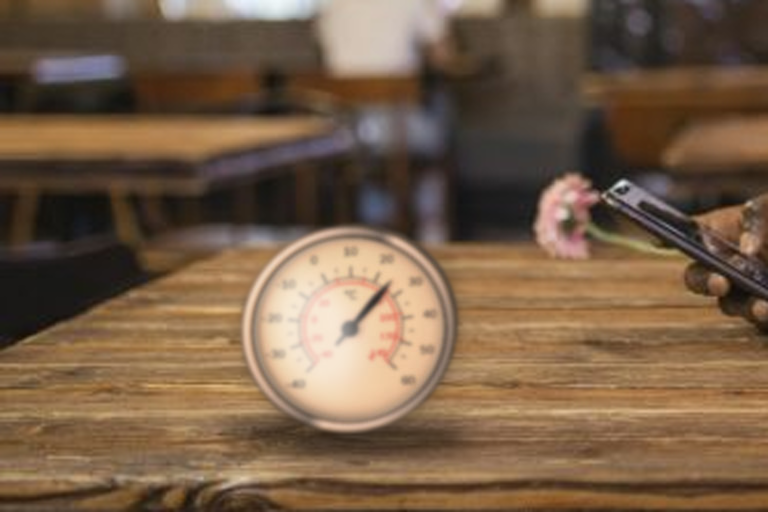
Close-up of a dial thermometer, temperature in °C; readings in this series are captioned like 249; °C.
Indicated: 25; °C
